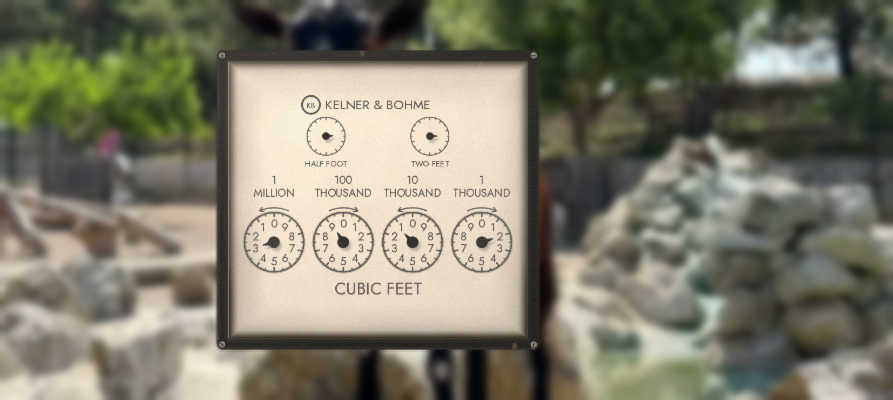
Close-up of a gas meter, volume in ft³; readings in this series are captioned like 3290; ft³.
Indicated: 291200; ft³
